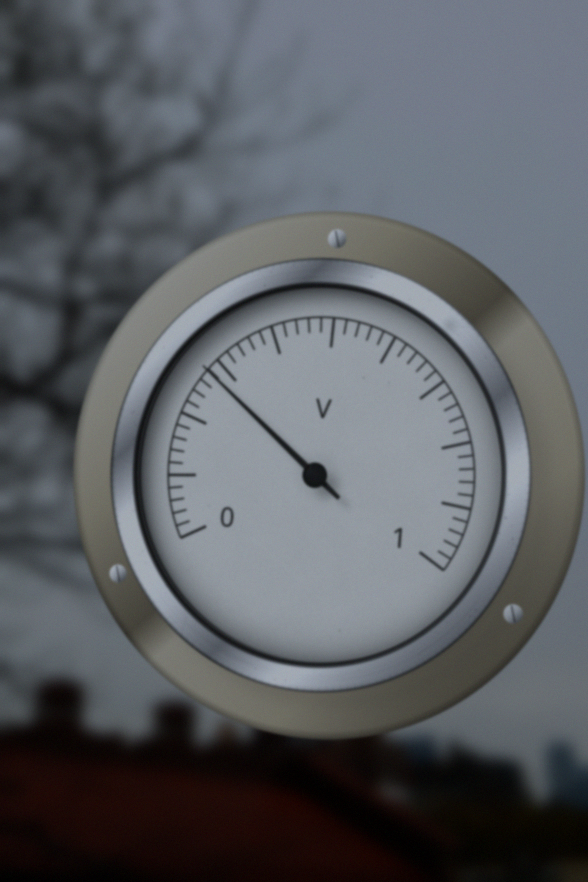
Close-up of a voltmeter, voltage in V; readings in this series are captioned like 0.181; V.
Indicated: 0.28; V
